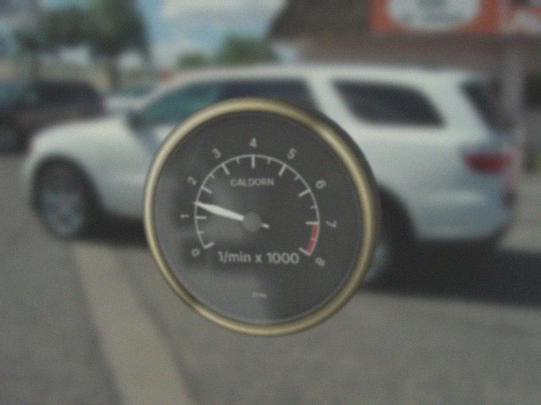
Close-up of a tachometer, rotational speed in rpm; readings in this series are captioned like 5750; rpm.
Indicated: 1500; rpm
